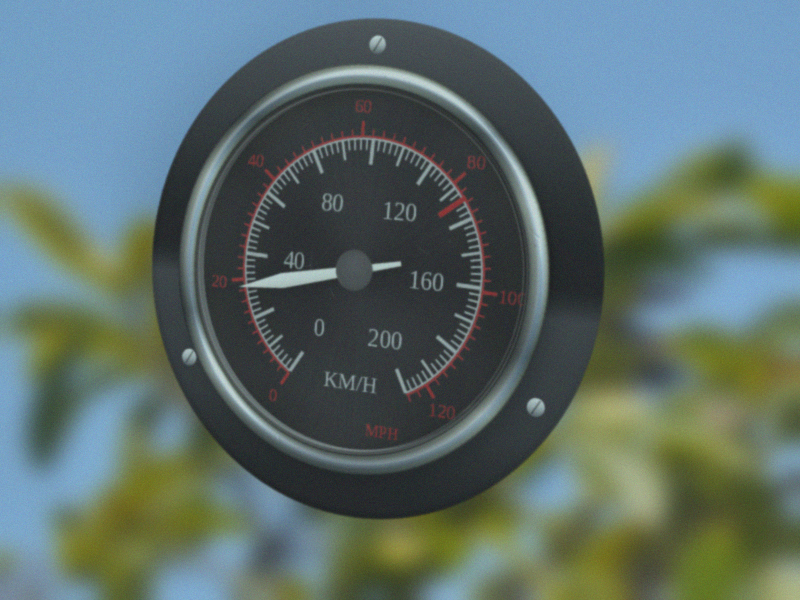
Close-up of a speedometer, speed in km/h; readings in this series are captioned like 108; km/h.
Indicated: 30; km/h
